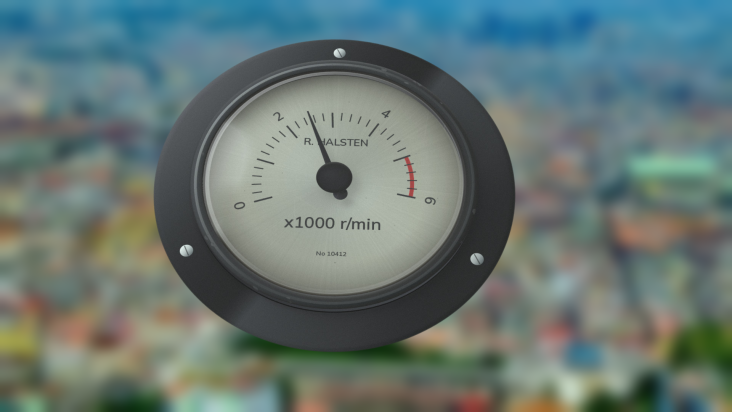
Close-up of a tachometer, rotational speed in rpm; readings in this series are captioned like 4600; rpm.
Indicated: 2500; rpm
